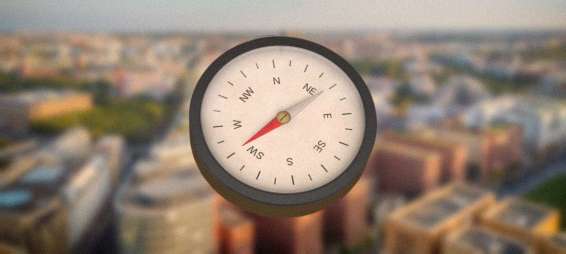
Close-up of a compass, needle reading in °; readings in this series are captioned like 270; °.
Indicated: 240; °
